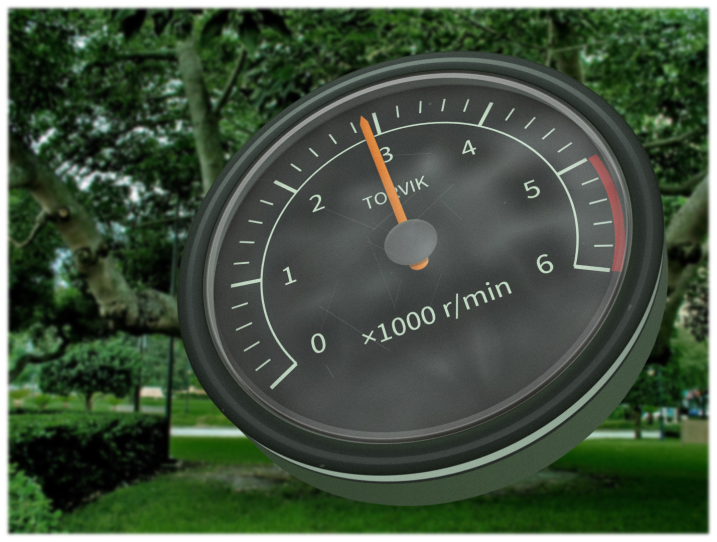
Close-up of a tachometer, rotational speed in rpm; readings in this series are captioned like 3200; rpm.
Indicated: 2900; rpm
